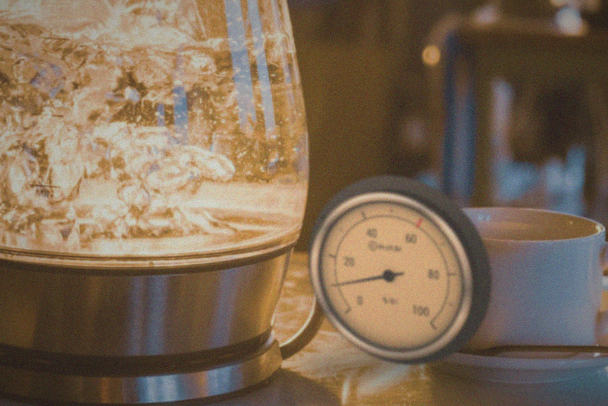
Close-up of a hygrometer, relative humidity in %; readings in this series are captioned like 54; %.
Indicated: 10; %
